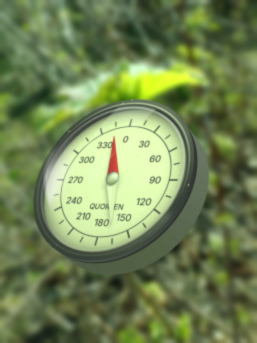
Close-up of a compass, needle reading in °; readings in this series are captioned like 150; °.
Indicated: 345; °
